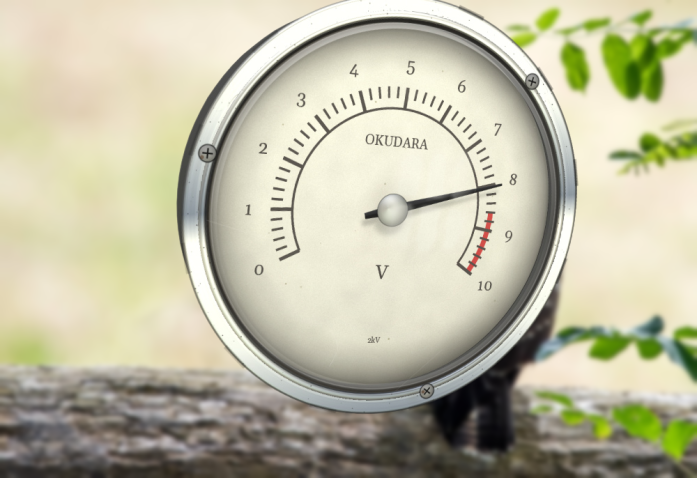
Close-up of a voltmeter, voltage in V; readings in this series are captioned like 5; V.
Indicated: 8; V
